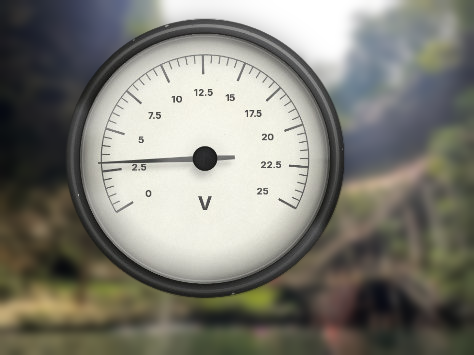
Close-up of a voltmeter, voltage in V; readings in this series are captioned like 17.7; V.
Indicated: 3; V
